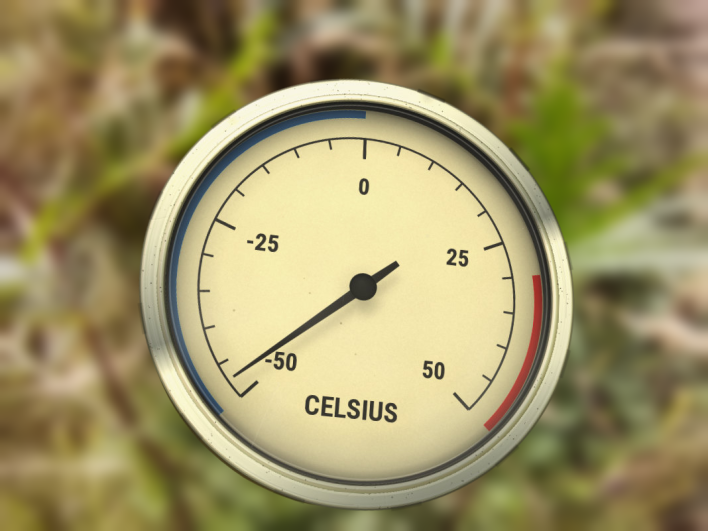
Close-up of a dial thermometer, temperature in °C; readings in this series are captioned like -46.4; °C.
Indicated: -47.5; °C
